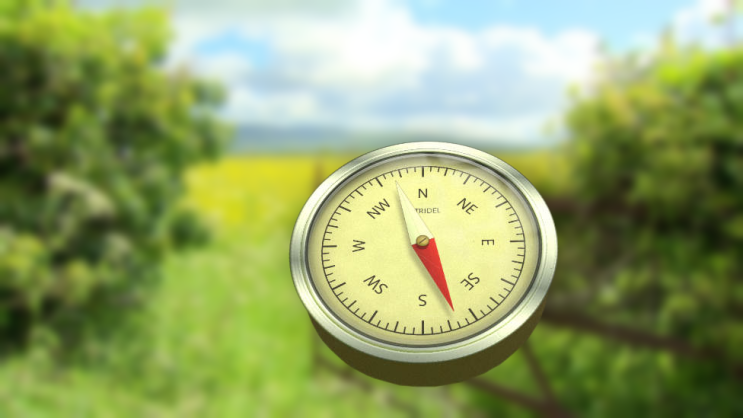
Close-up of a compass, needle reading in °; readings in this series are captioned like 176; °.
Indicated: 160; °
